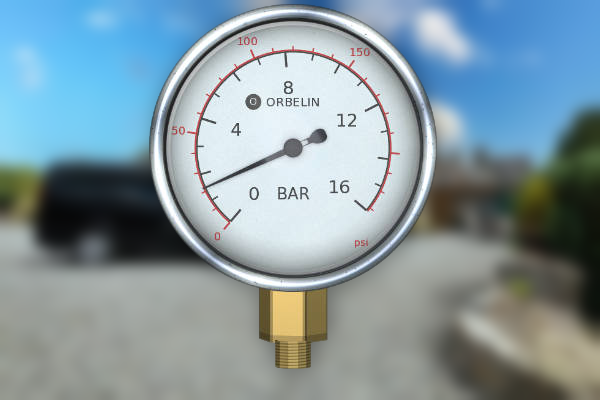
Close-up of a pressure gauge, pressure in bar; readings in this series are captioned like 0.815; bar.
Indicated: 1.5; bar
